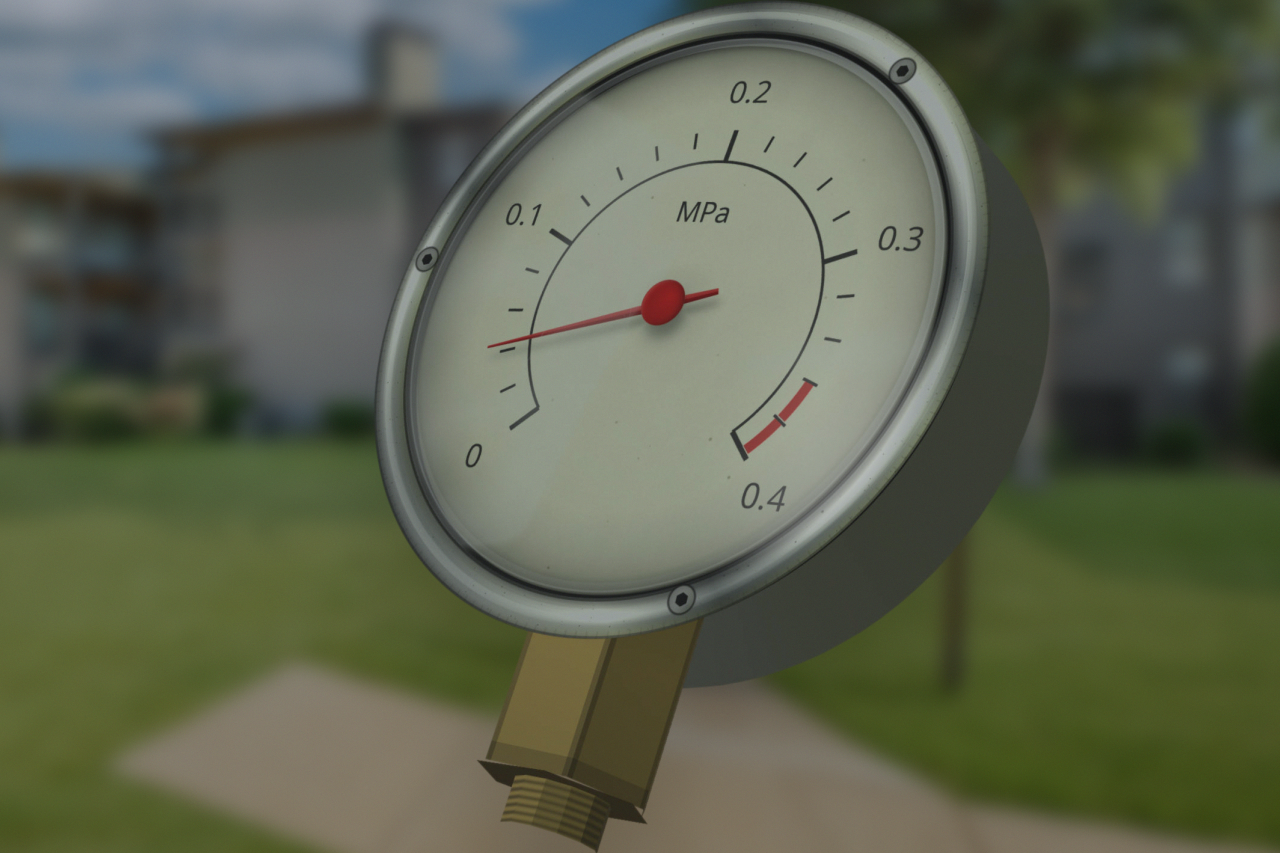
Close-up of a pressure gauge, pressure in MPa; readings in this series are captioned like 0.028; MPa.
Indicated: 0.04; MPa
